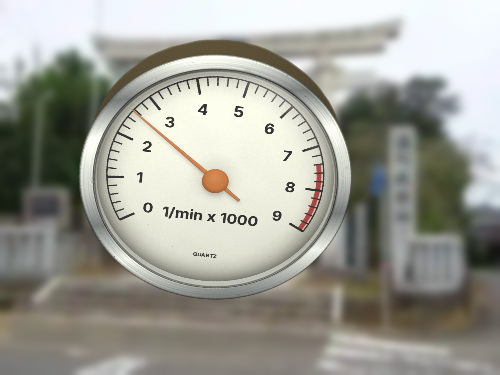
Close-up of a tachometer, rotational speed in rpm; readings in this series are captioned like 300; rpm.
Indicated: 2600; rpm
